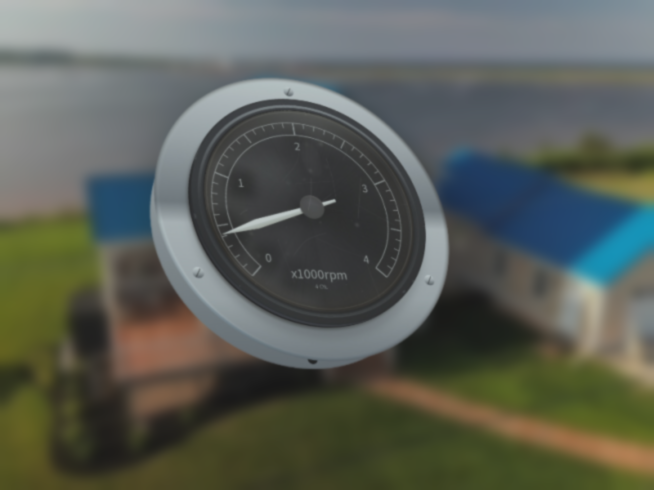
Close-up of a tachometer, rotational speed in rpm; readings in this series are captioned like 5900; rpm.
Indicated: 400; rpm
